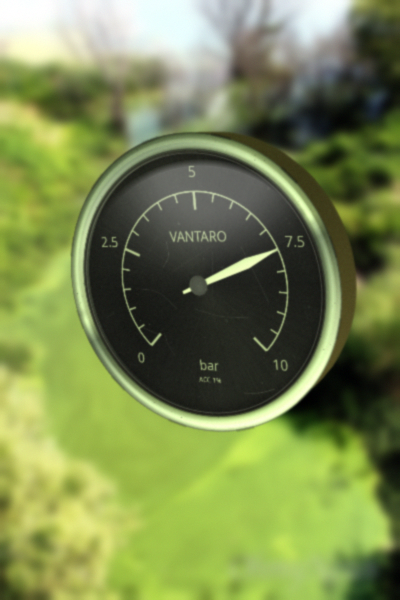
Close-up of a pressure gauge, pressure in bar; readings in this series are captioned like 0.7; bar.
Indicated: 7.5; bar
